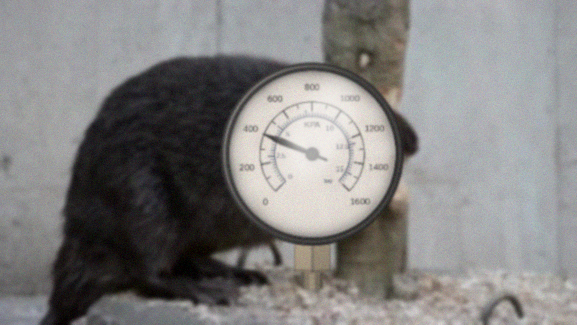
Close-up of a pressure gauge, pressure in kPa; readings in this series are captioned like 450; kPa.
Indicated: 400; kPa
